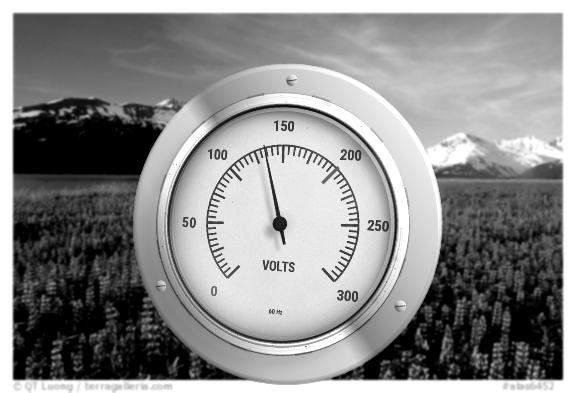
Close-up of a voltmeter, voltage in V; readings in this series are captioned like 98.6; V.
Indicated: 135; V
